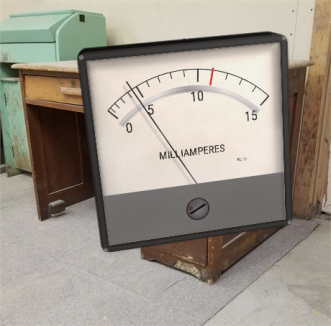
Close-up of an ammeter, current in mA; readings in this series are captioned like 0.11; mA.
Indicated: 4.5; mA
